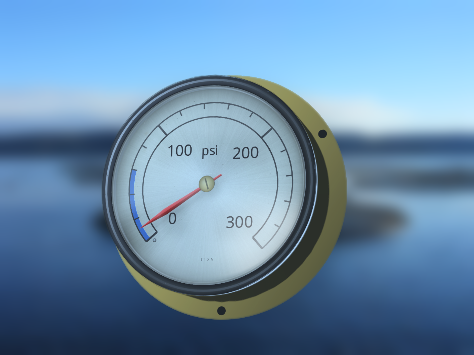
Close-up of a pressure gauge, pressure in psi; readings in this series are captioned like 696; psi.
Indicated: 10; psi
